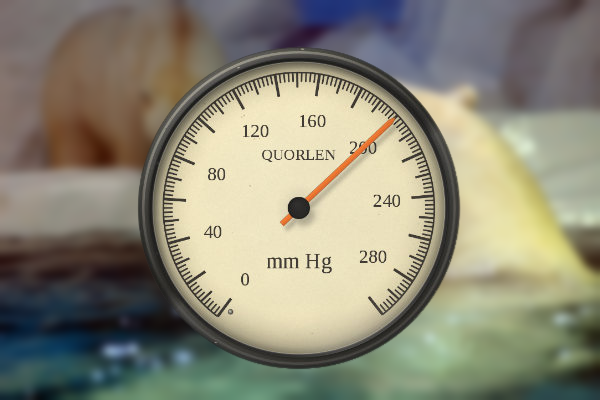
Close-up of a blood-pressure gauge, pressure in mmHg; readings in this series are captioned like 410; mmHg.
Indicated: 200; mmHg
